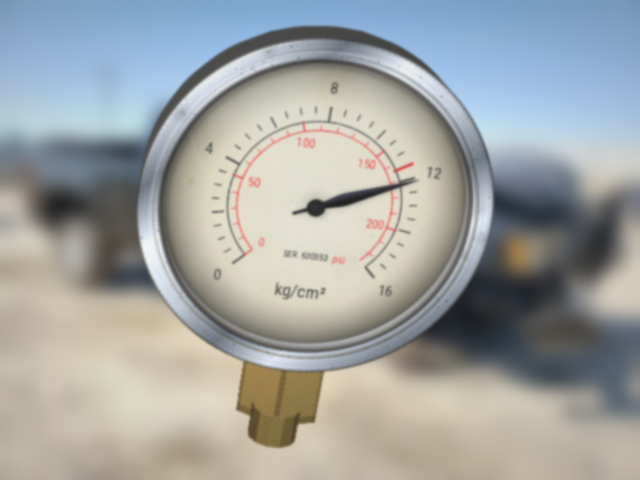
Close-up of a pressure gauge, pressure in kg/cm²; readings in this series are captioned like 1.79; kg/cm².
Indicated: 12; kg/cm²
